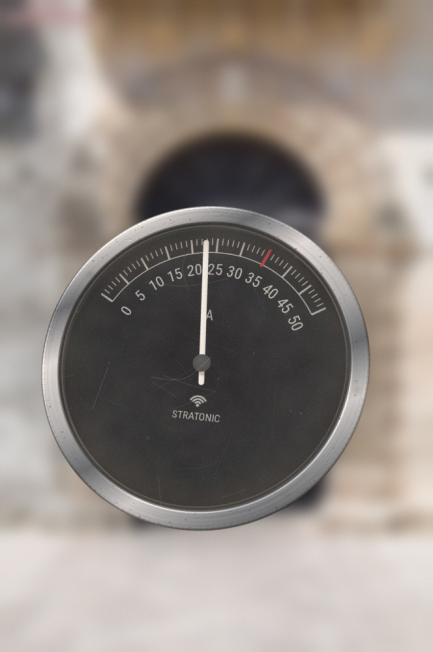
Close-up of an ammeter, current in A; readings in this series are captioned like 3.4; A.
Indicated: 23; A
